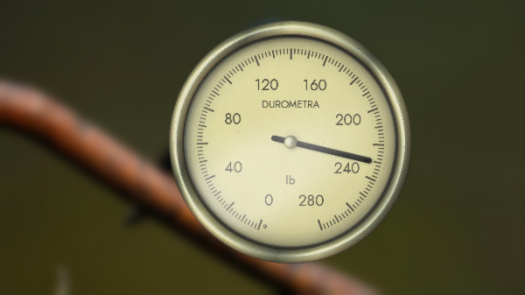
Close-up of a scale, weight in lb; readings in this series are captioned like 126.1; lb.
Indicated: 230; lb
